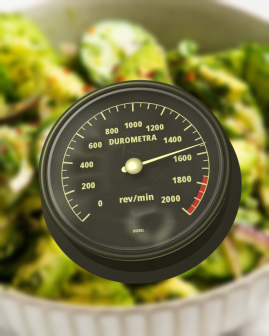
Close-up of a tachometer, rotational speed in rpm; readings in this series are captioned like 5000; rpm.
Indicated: 1550; rpm
